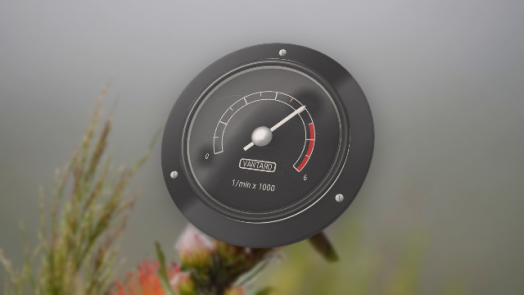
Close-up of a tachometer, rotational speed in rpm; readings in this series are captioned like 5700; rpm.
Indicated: 4000; rpm
